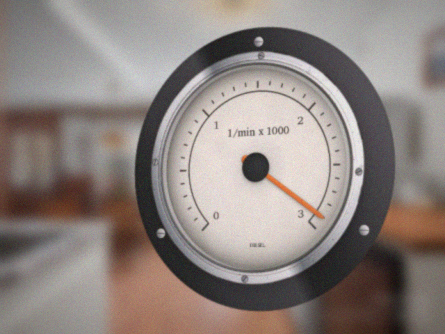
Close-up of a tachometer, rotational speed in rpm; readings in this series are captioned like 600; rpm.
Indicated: 2900; rpm
